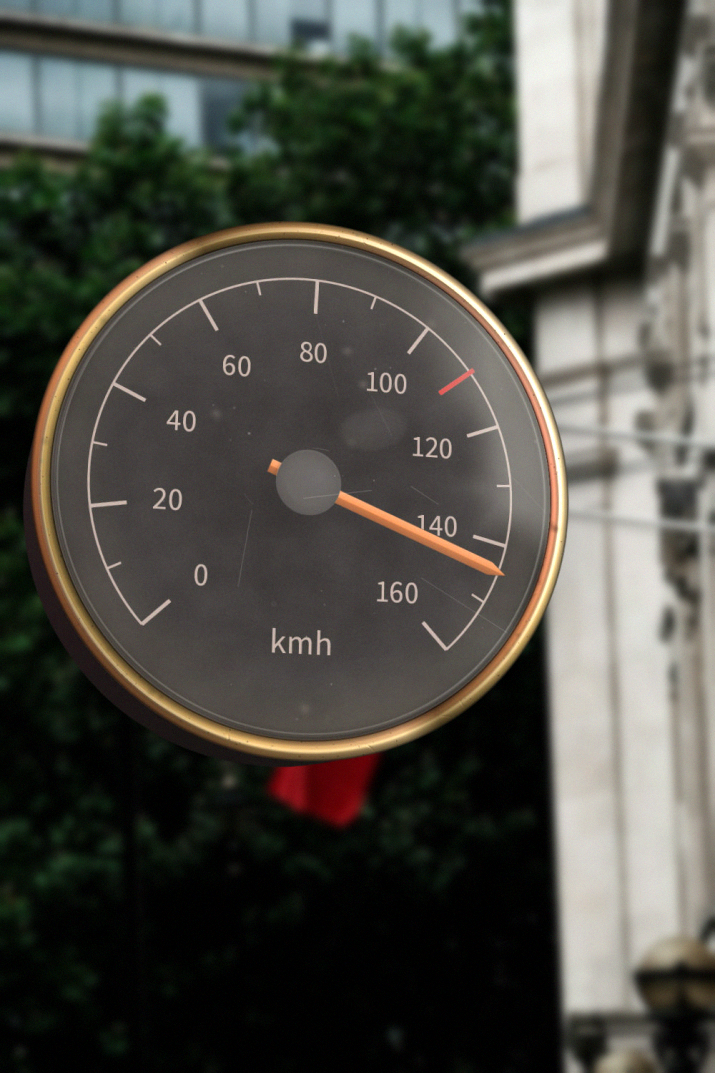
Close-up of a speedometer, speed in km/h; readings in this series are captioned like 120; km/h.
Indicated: 145; km/h
